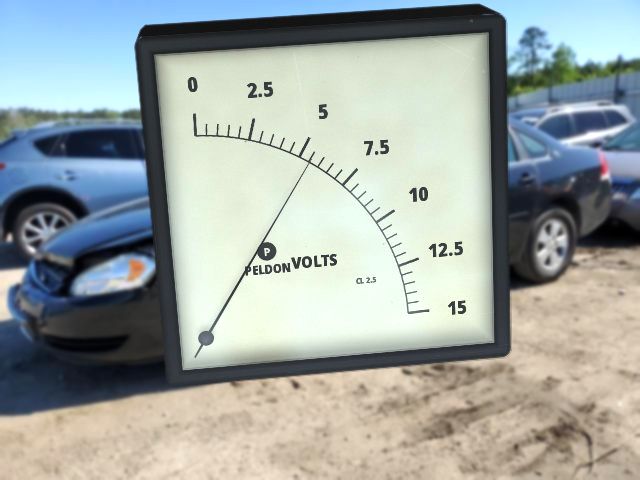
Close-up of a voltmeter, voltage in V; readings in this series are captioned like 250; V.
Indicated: 5.5; V
